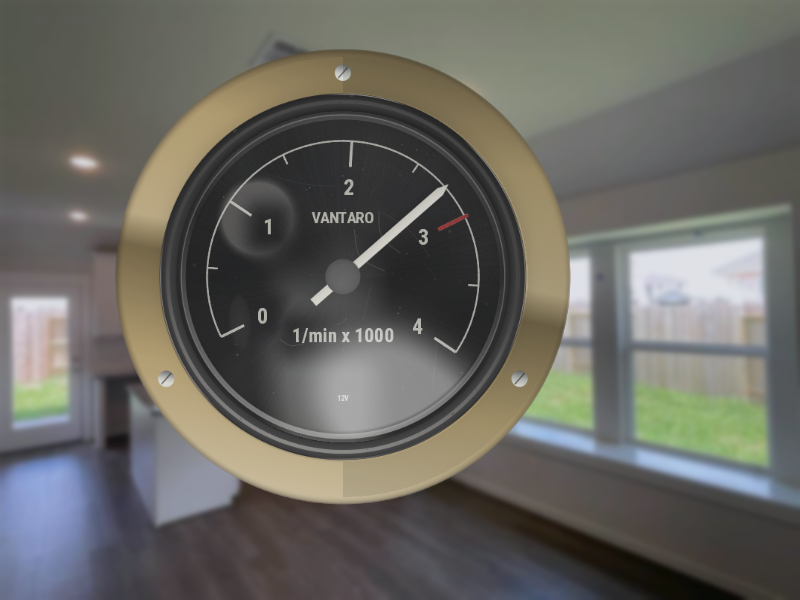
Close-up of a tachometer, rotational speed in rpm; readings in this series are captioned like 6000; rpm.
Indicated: 2750; rpm
